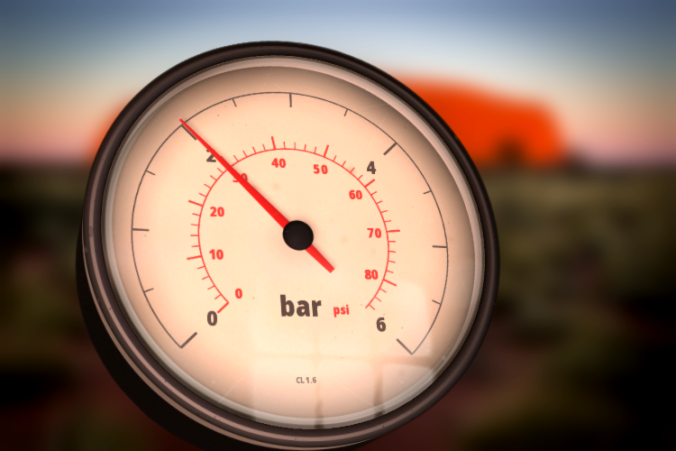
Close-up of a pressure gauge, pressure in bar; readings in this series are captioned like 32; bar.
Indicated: 2; bar
